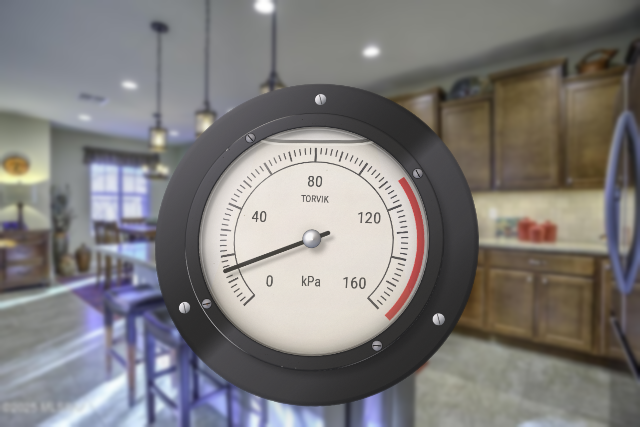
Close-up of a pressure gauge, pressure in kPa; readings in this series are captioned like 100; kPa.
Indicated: 14; kPa
